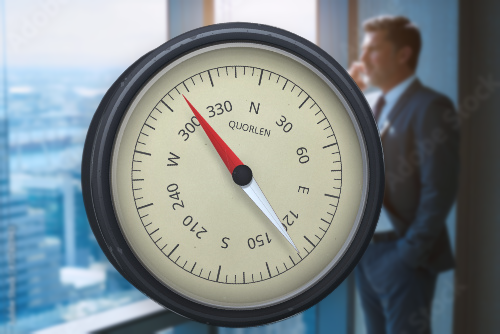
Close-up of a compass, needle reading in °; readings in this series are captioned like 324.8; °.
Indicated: 310; °
